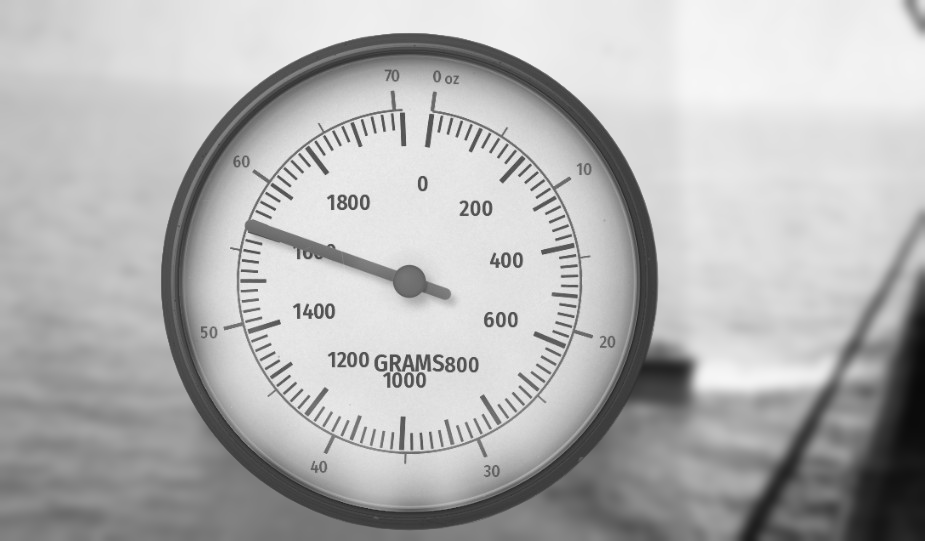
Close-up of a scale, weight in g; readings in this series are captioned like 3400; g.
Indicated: 1610; g
